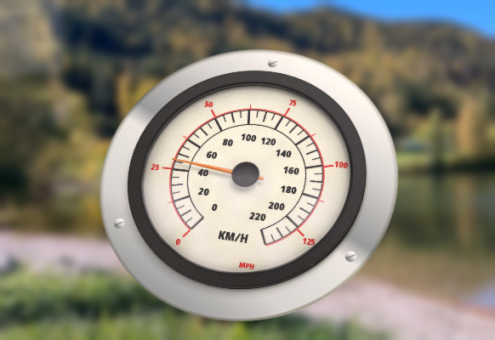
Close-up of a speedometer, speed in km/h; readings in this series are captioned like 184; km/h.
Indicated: 45; km/h
